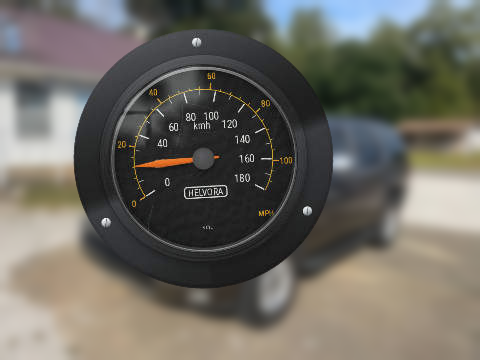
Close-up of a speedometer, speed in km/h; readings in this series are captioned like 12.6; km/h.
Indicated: 20; km/h
